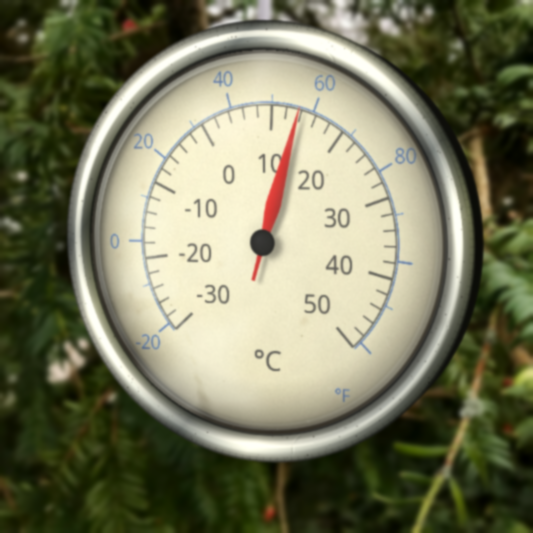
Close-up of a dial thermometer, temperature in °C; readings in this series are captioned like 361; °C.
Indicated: 14; °C
